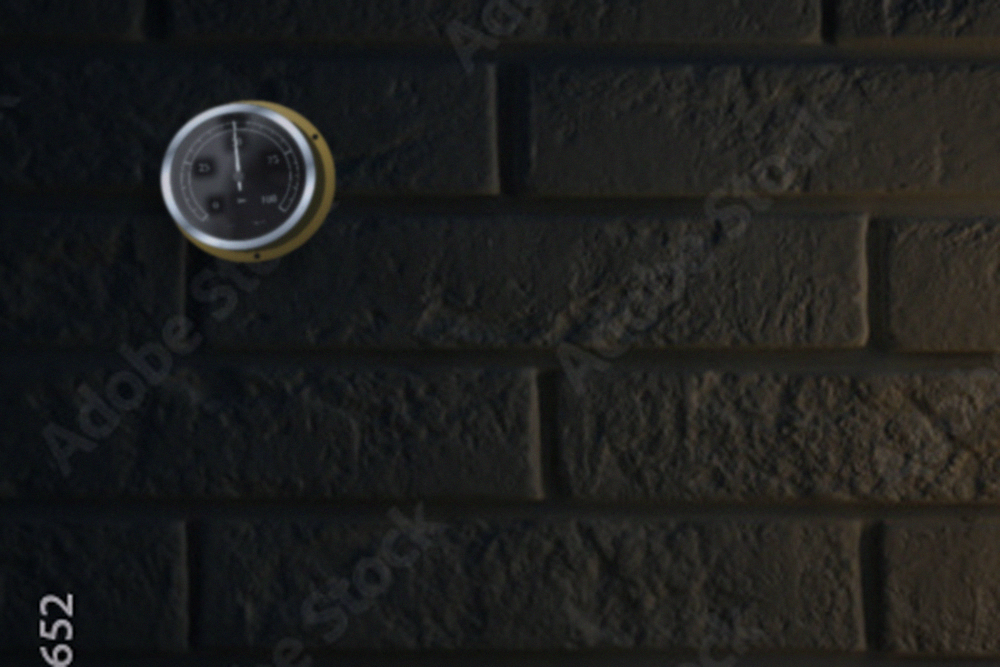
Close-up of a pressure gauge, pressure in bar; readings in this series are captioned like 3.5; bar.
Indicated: 50; bar
